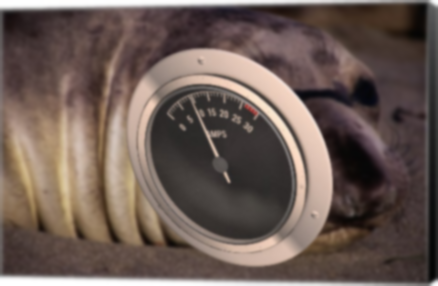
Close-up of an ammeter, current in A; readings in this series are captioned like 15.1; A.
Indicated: 10; A
